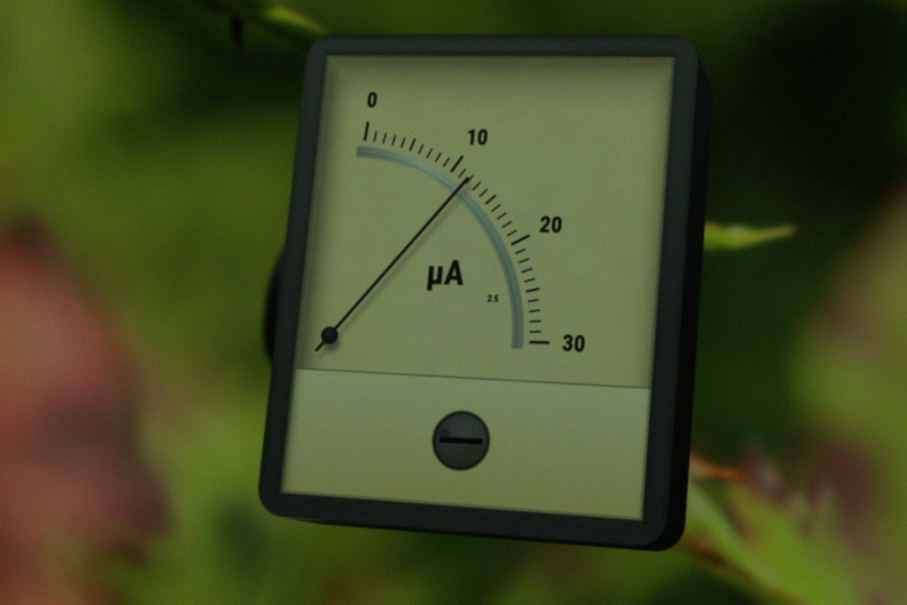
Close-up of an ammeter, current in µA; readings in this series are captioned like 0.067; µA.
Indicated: 12; µA
